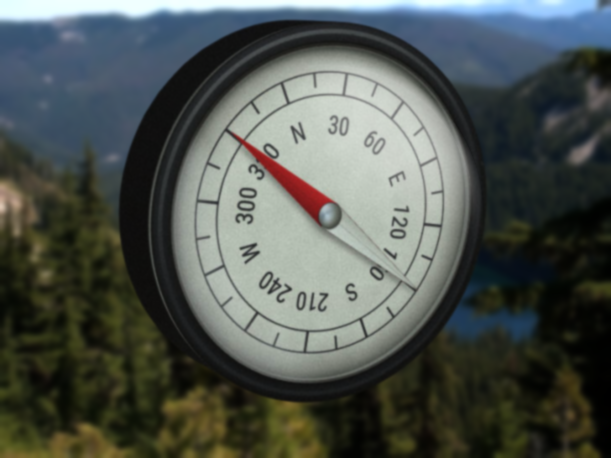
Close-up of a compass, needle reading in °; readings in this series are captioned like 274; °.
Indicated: 330; °
